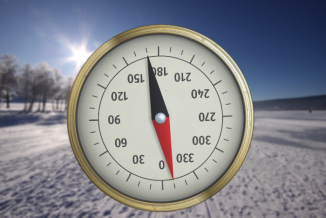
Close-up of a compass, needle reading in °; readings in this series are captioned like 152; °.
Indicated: 350; °
